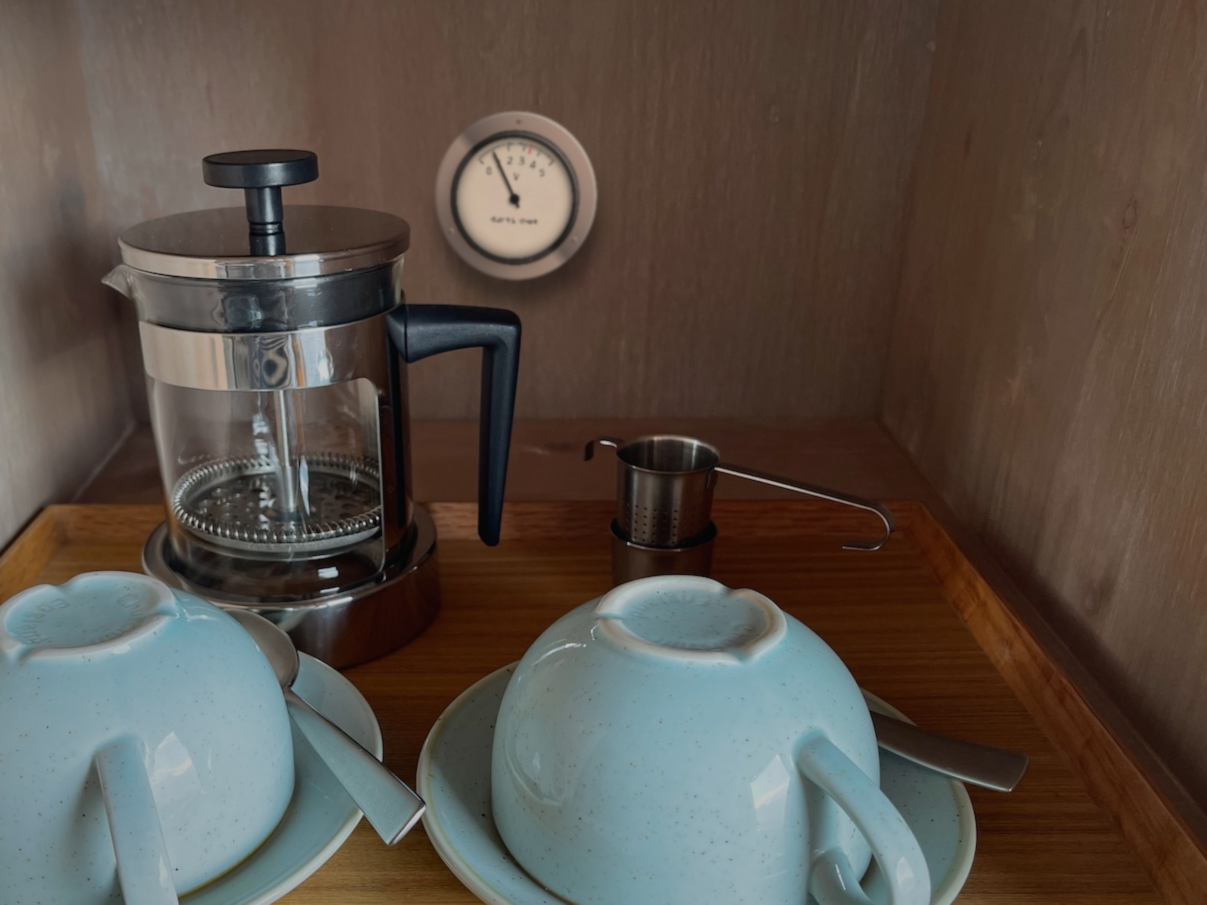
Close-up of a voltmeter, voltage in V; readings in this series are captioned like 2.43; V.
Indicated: 1; V
